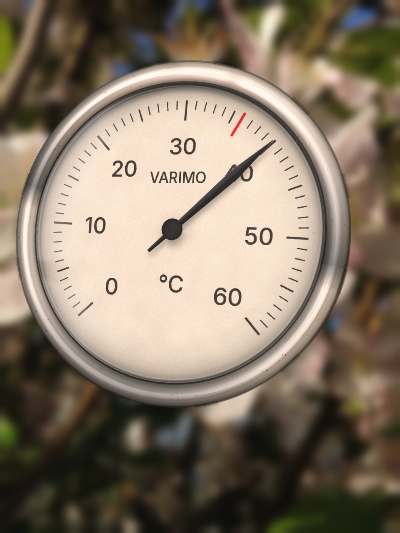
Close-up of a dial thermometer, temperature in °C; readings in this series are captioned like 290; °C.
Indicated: 40; °C
